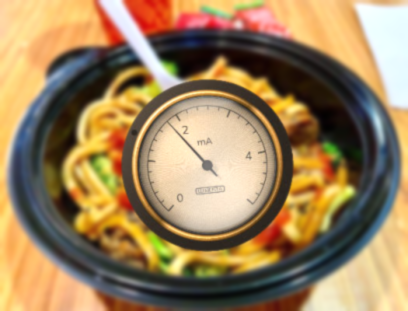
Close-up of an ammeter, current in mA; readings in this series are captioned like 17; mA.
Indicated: 1.8; mA
